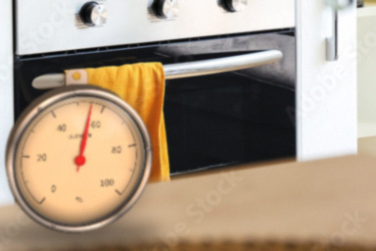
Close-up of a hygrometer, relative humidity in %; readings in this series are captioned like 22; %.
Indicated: 55; %
